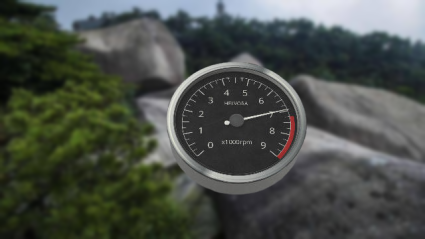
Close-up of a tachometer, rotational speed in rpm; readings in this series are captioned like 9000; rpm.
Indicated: 7000; rpm
